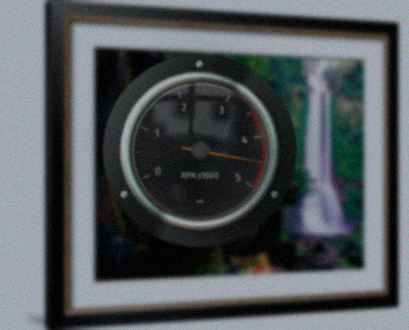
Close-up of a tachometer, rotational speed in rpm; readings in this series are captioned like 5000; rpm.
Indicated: 4500; rpm
